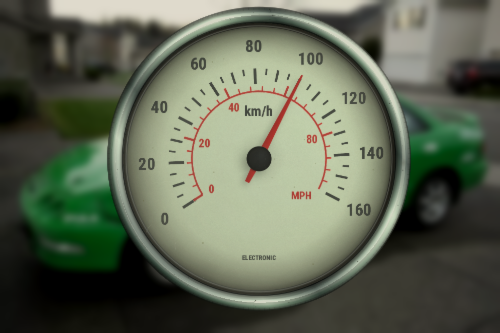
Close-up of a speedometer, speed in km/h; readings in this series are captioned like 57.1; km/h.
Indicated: 100; km/h
